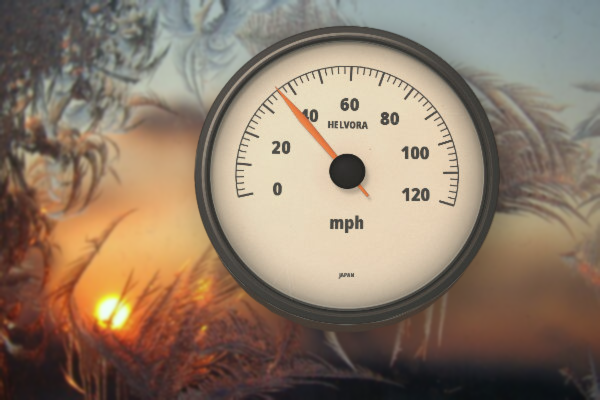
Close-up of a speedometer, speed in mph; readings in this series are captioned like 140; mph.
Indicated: 36; mph
